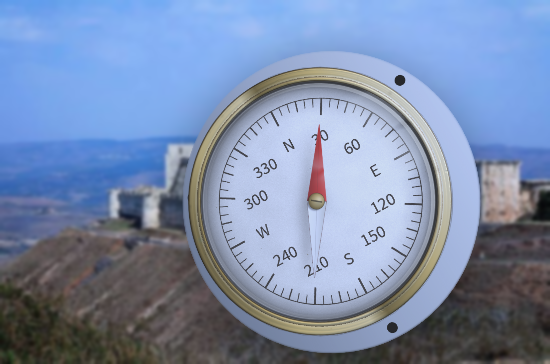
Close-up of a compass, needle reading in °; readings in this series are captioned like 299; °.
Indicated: 30; °
